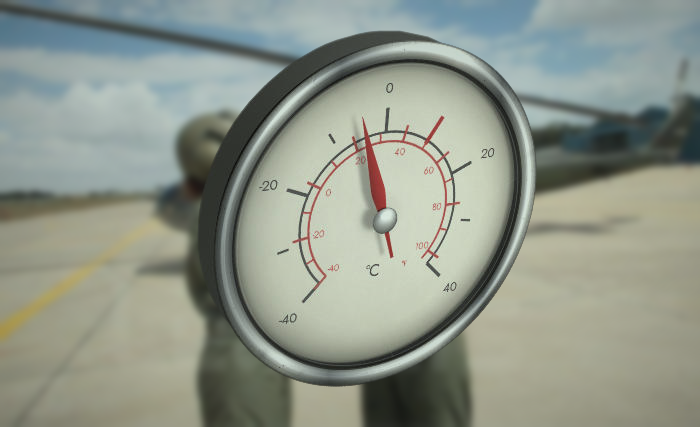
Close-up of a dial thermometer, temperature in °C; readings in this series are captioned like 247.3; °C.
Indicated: -5; °C
